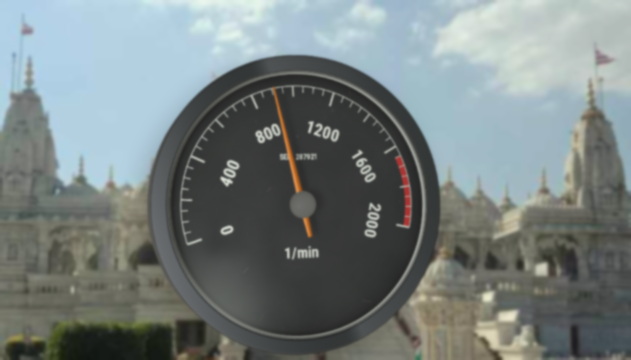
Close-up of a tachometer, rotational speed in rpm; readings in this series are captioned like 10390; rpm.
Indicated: 900; rpm
